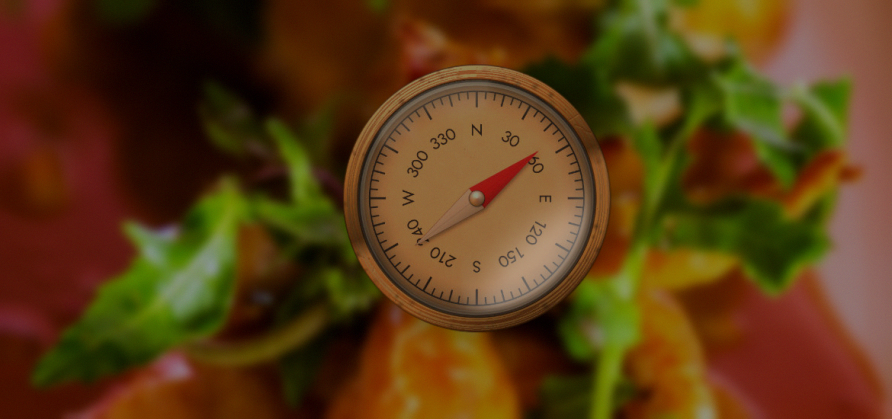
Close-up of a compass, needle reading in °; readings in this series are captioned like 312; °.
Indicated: 52.5; °
